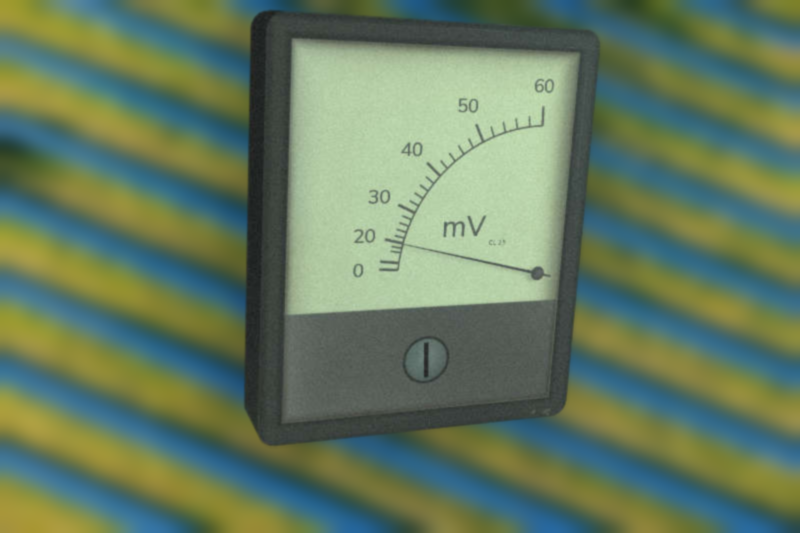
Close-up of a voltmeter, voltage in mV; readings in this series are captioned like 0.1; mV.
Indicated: 20; mV
